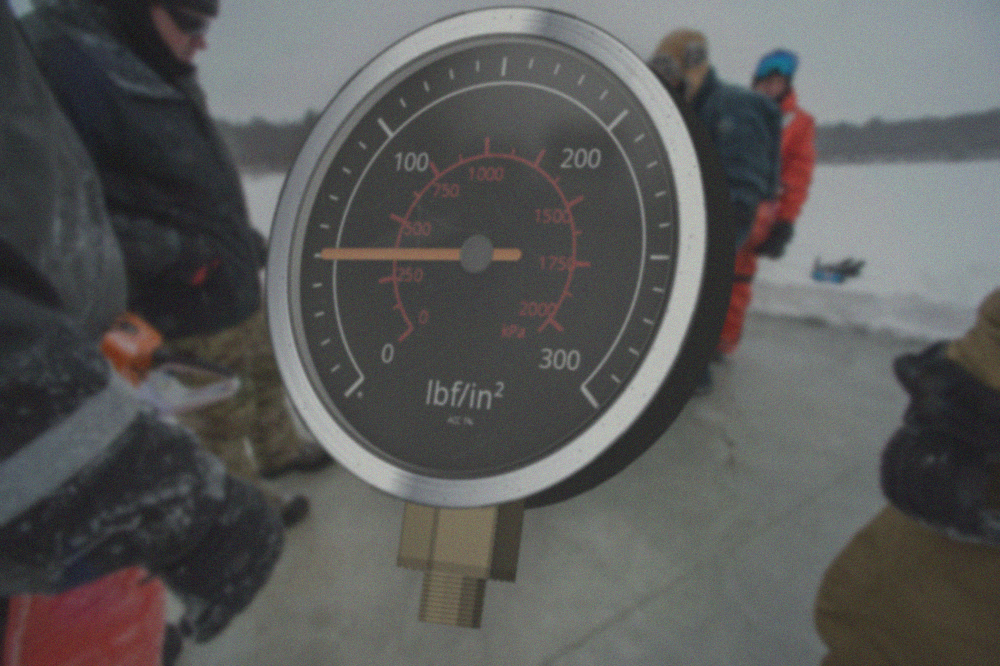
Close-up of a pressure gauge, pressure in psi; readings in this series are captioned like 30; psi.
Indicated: 50; psi
